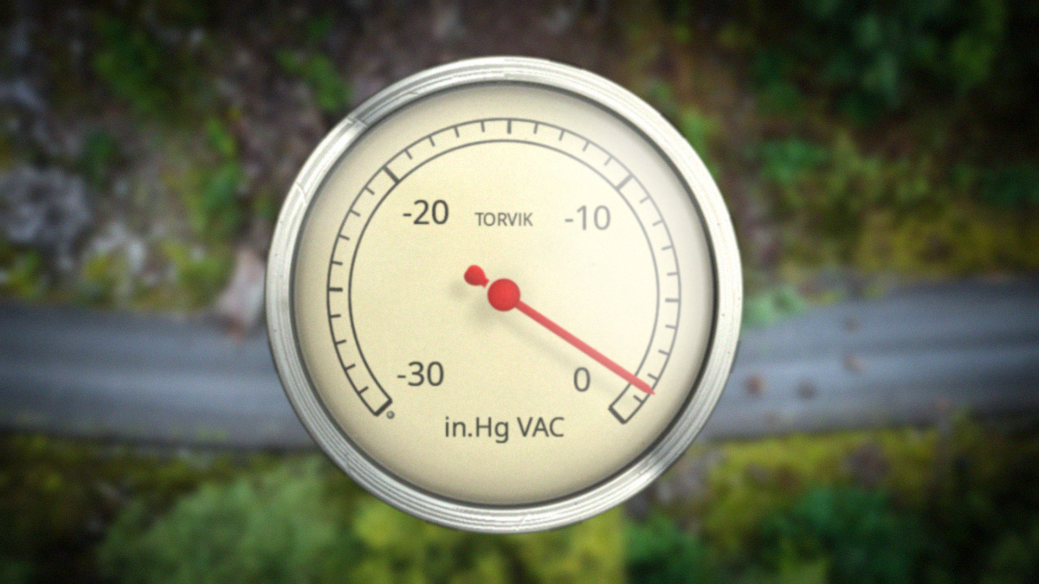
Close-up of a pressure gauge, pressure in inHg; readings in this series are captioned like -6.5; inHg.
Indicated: -1.5; inHg
